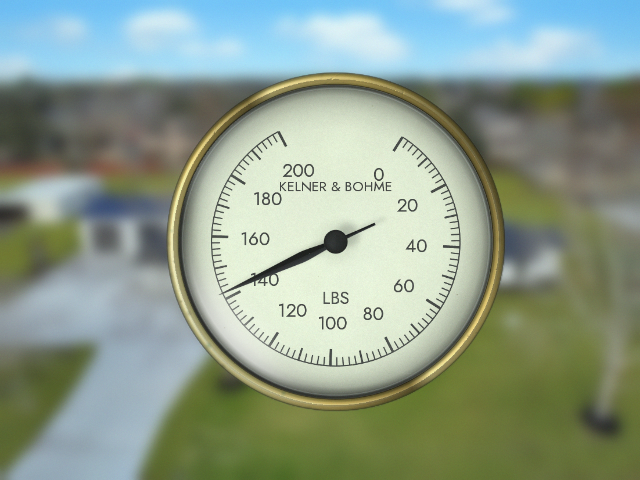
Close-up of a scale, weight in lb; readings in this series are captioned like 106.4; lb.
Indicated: 142; lb
